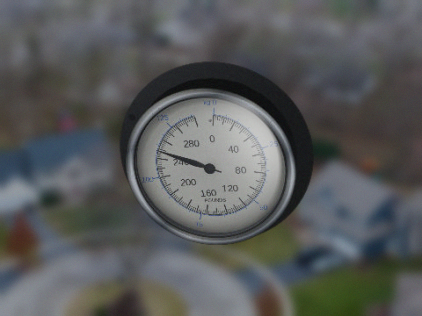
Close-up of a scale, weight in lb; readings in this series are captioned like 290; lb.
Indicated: 250; lb
